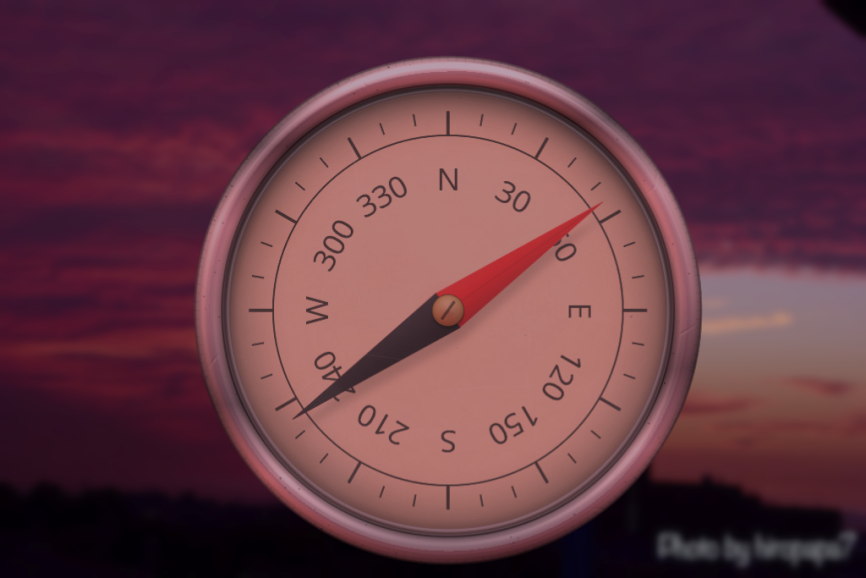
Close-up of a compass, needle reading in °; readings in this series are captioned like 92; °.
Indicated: 55; °
